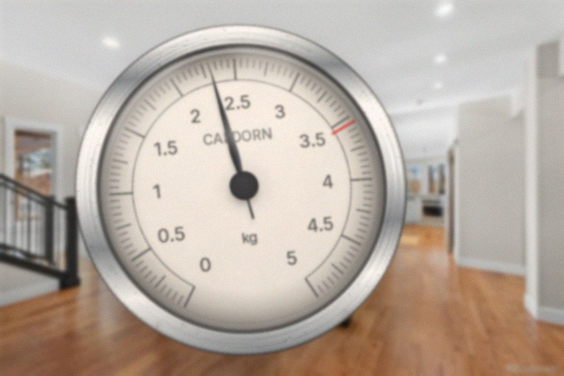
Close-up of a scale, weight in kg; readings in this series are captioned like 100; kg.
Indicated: 2.3; kg
